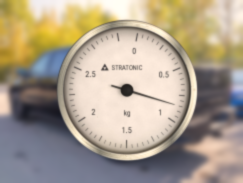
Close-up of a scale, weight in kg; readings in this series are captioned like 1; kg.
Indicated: 0.85; kg
